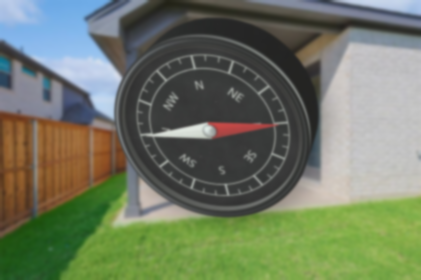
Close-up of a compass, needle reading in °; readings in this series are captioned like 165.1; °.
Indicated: 90; °
